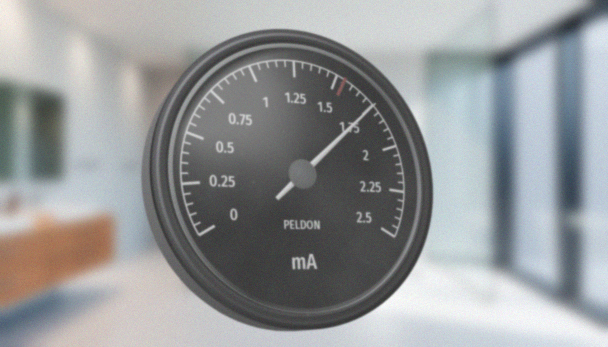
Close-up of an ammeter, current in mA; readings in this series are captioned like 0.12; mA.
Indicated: 1.75; mA
